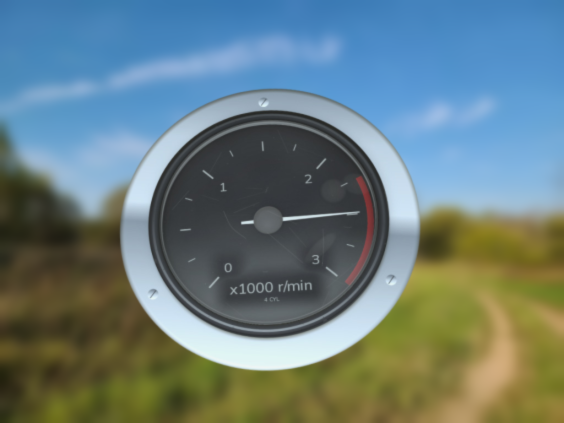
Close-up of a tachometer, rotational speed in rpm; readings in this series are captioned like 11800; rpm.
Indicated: 2500; rpm
